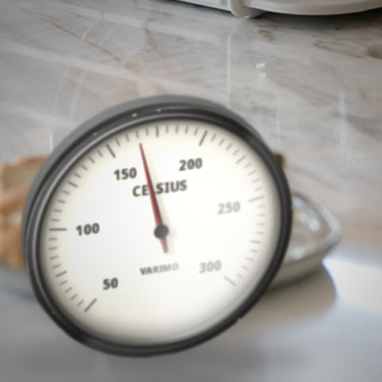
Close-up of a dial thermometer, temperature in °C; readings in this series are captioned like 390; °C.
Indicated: 165; °C
